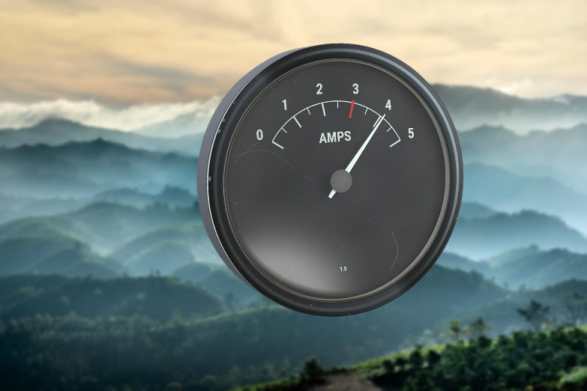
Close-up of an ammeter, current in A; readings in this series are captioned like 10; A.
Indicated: 4; A
